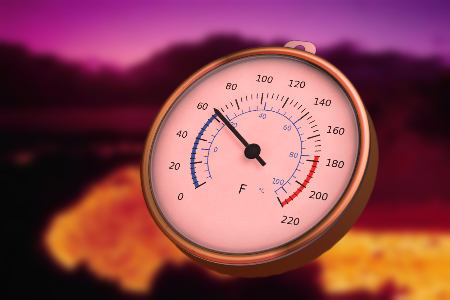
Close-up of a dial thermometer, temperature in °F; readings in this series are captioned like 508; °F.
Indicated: 64; °F
